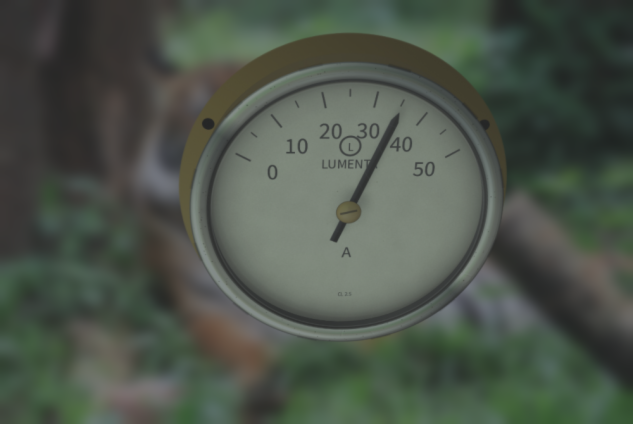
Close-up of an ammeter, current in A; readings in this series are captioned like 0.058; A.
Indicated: 35; A
